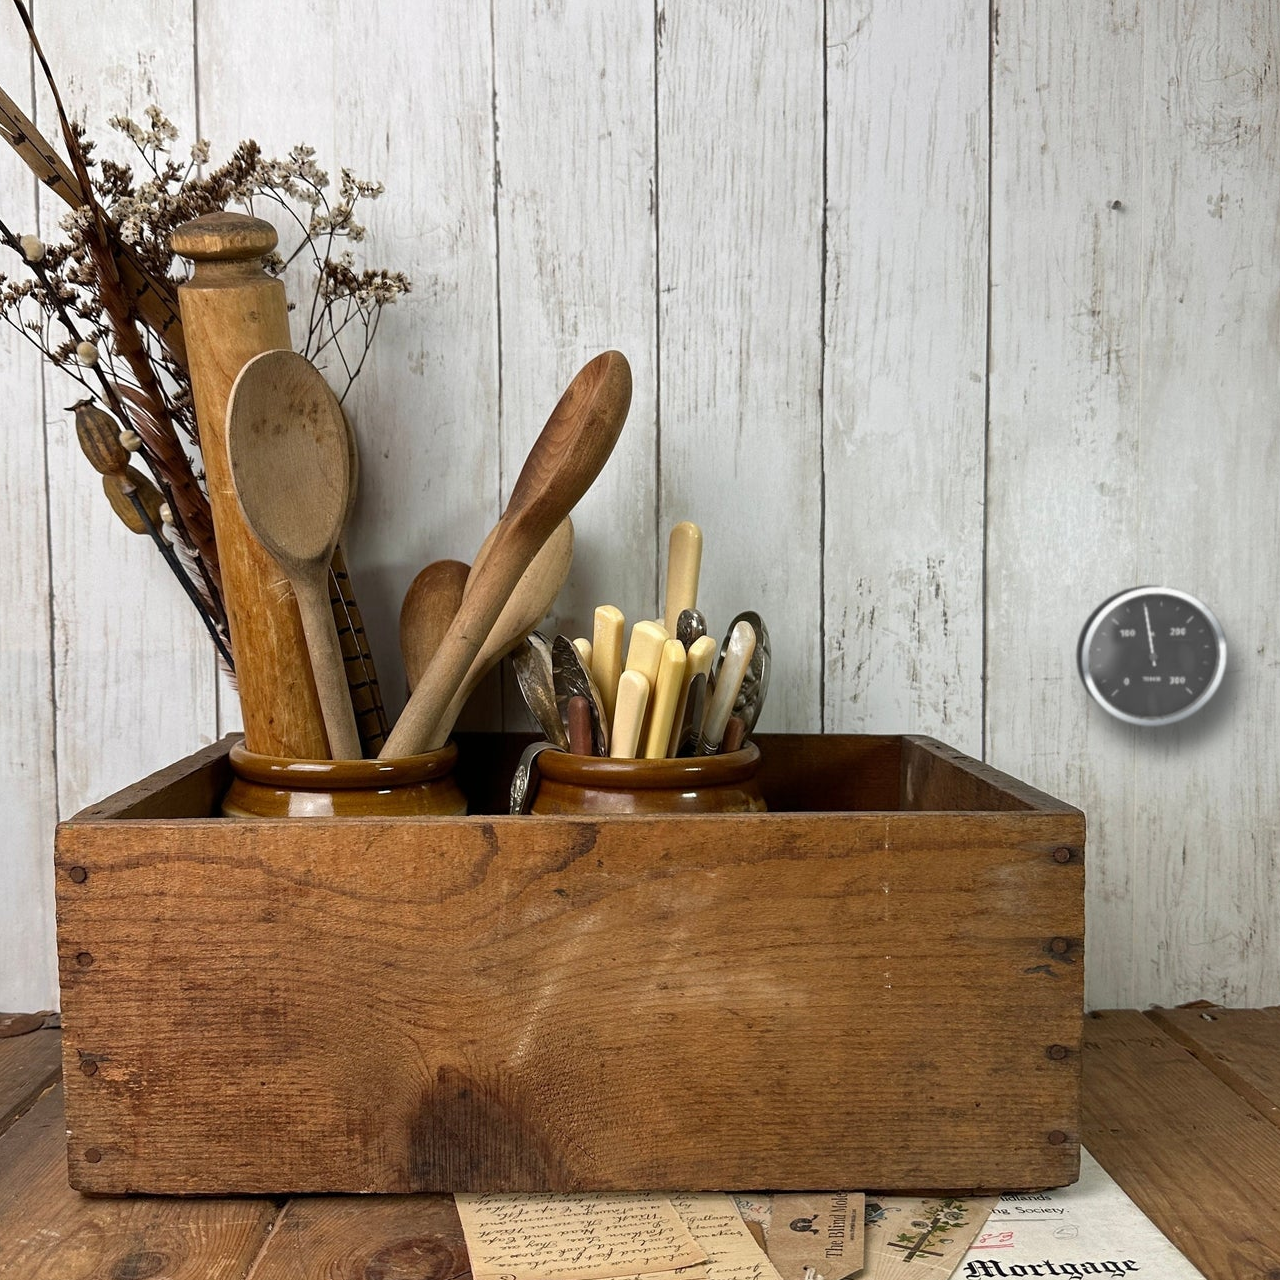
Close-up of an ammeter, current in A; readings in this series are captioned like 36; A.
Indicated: 140; A
